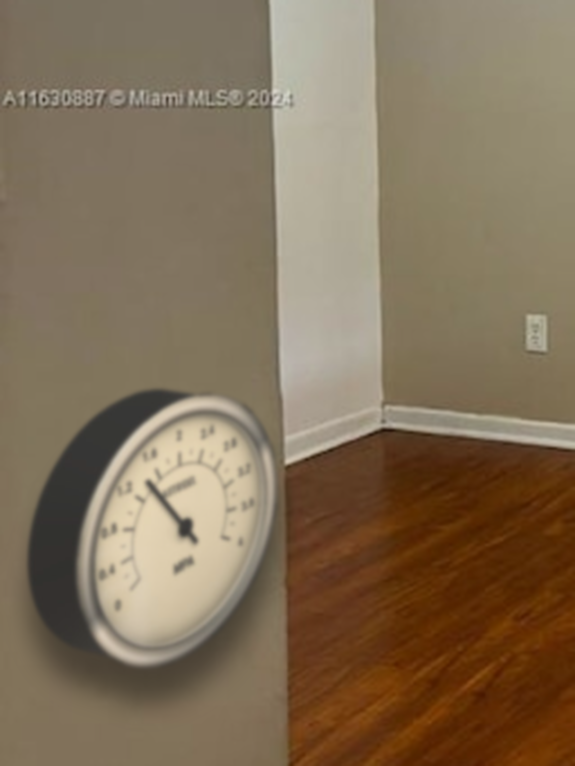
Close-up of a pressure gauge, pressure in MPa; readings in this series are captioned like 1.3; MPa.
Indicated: 1.4; MPa
